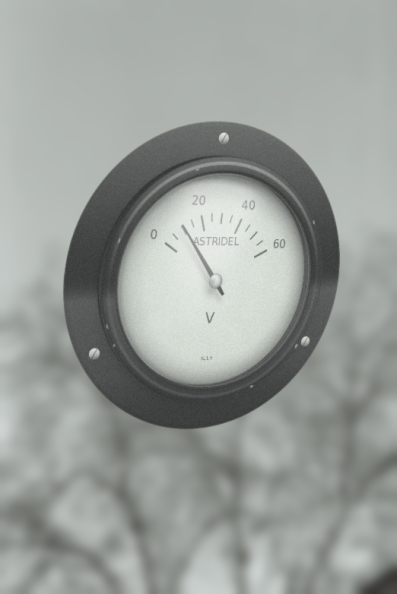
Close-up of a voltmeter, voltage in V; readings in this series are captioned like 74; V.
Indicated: 10; V
